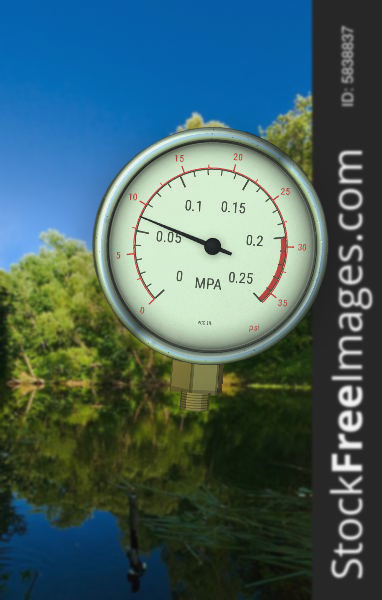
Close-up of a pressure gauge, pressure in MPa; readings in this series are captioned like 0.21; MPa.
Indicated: 0.06; MPa
